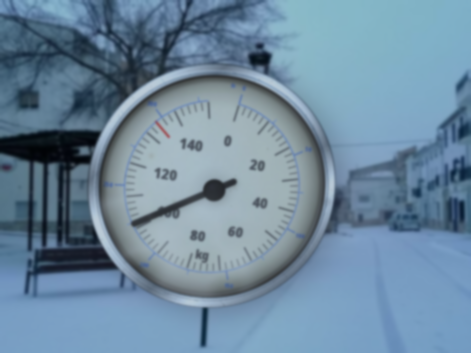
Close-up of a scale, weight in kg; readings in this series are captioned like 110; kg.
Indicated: 102; kg
